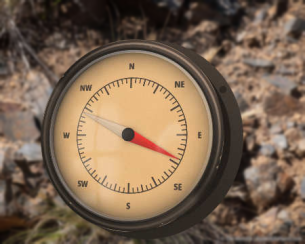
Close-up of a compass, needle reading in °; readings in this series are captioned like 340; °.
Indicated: 115; °
